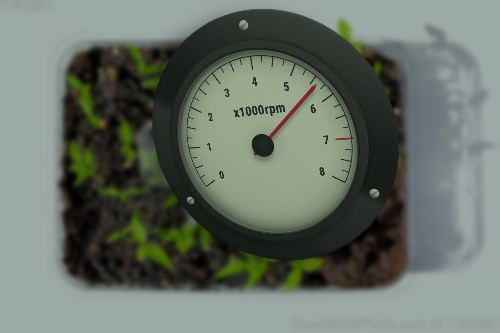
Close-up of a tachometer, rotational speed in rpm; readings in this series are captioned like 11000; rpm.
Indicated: 5625; rpm
